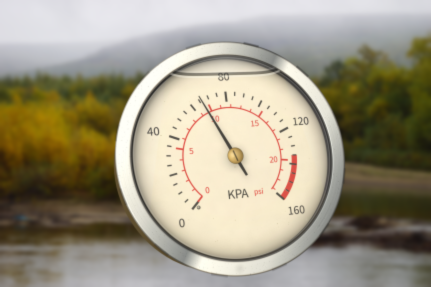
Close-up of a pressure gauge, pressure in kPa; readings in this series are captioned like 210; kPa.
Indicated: 65; kPa
